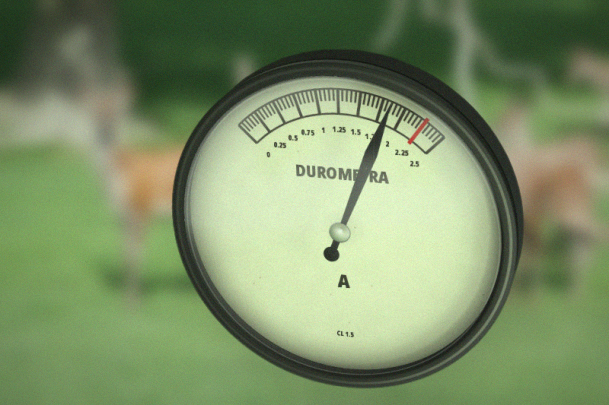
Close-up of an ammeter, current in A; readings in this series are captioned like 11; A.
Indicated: 1.85; A
